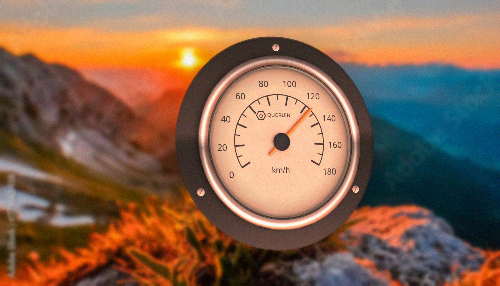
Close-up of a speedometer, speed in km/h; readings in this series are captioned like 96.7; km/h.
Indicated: 125; km/h
